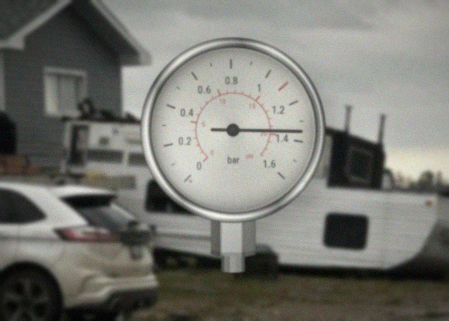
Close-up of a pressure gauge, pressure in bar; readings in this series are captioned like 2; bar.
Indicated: 1.35; bar
